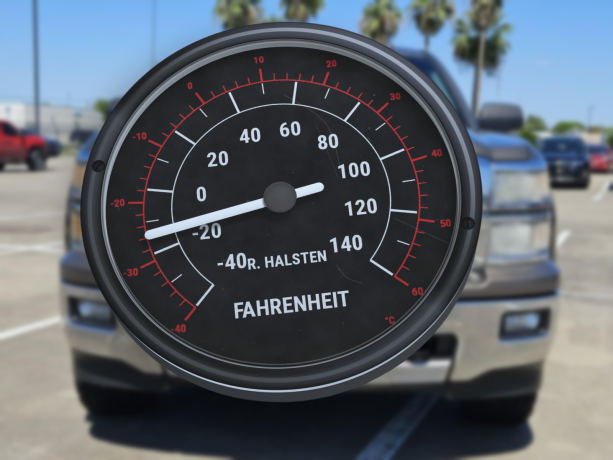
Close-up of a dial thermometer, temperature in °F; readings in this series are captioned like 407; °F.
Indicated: -15; °F
